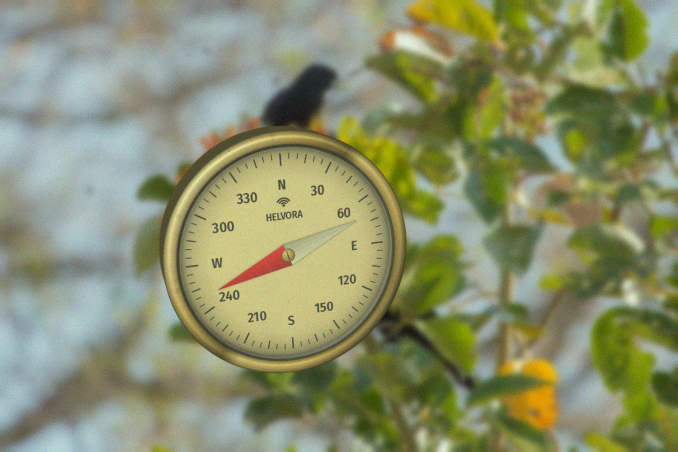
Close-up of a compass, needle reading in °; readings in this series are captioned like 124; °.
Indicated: 250; °
